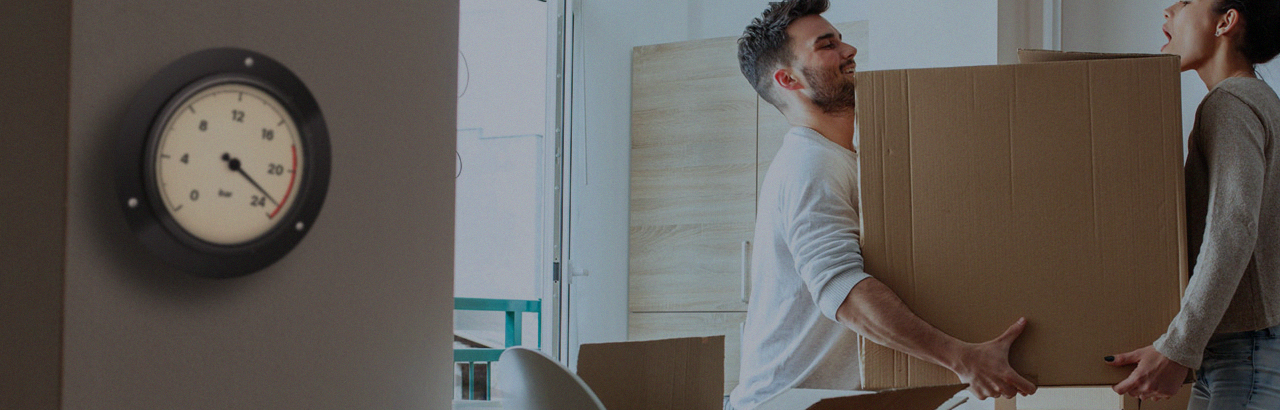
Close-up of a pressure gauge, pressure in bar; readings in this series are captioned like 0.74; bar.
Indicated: 23; bar
